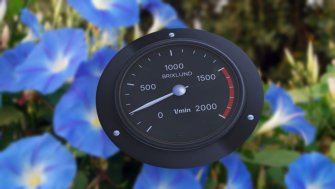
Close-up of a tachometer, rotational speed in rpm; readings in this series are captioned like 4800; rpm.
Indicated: 200; rpm
